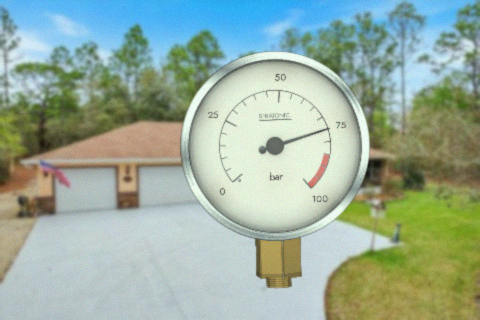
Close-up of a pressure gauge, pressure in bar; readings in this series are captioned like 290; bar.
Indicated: 75; bar
